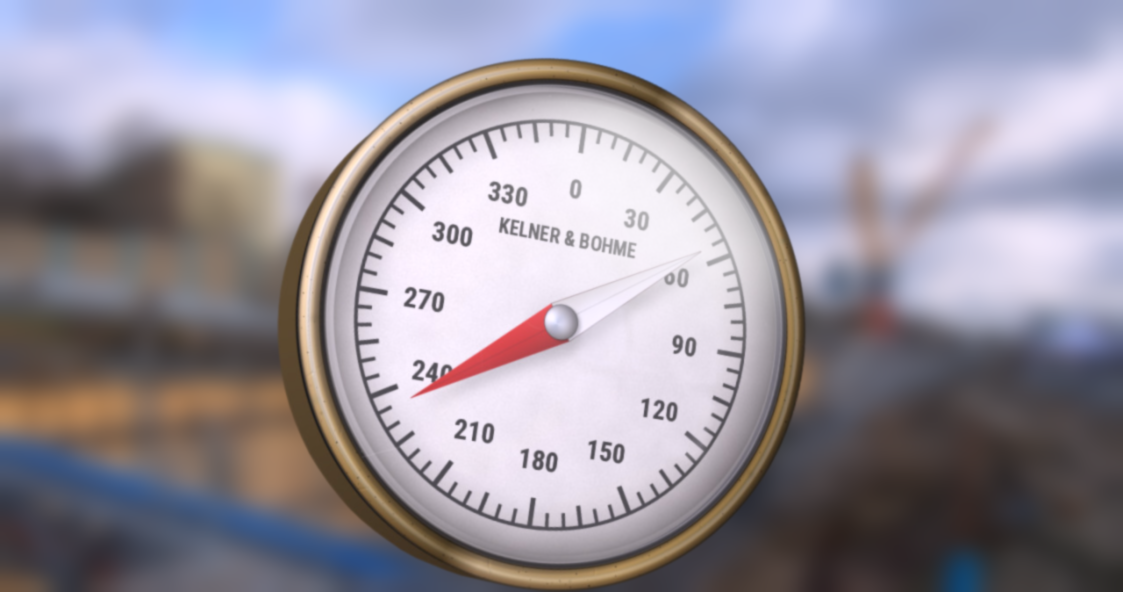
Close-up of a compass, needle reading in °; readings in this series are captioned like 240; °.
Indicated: 235; °
